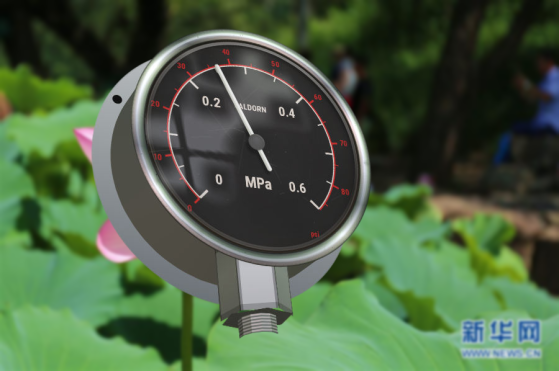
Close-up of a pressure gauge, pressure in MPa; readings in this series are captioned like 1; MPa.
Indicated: 0.25; MPa
